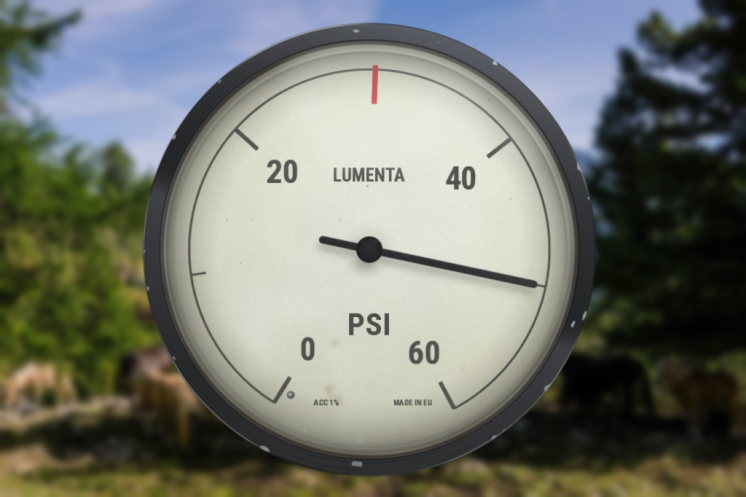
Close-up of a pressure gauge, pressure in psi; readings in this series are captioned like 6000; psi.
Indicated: 50; psi
